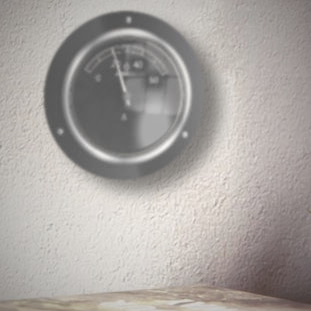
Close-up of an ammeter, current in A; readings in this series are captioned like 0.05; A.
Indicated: 20; A
